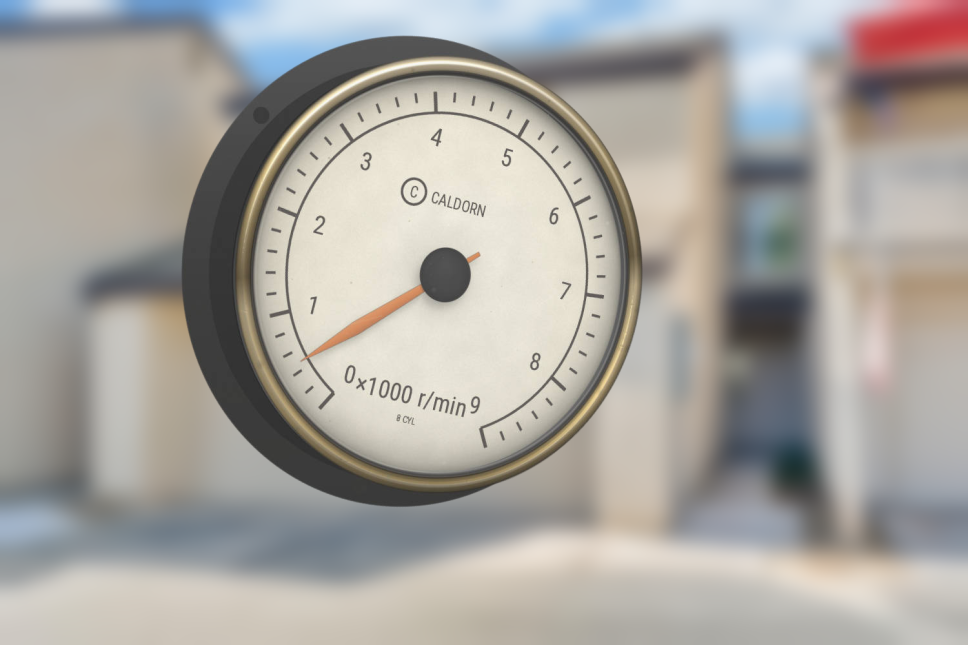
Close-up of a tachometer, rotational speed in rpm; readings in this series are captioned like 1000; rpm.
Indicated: 500; rpm
